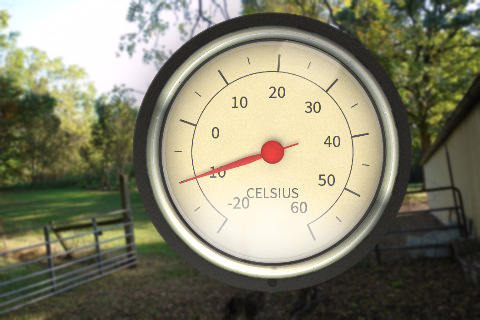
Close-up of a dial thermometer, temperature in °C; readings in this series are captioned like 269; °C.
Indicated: -10; °C
